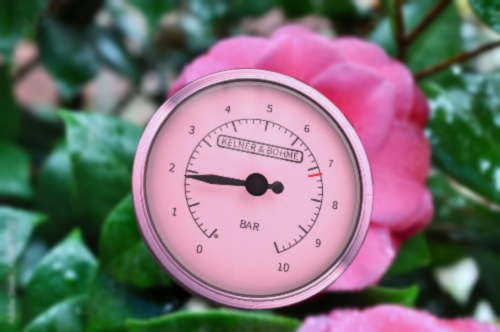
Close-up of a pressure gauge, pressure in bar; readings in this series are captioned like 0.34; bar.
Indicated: 1.8; bar
